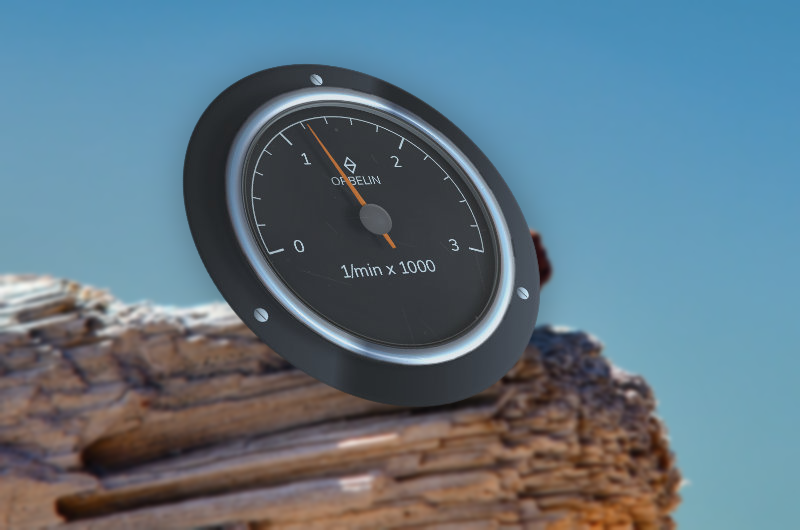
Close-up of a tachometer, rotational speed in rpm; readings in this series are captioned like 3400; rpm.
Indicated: 1200; rpm
